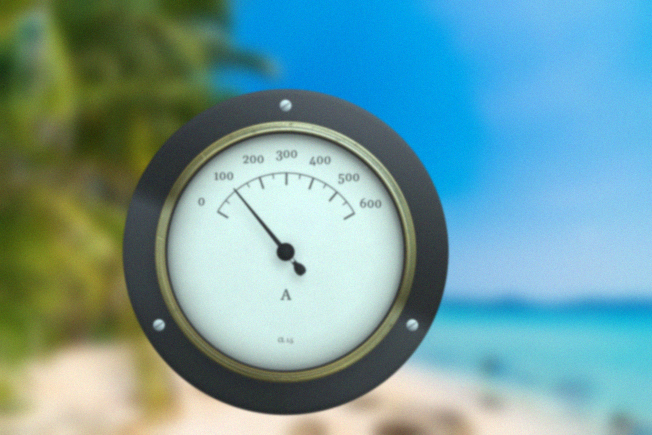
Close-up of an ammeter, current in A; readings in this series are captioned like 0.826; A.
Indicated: 100; A
